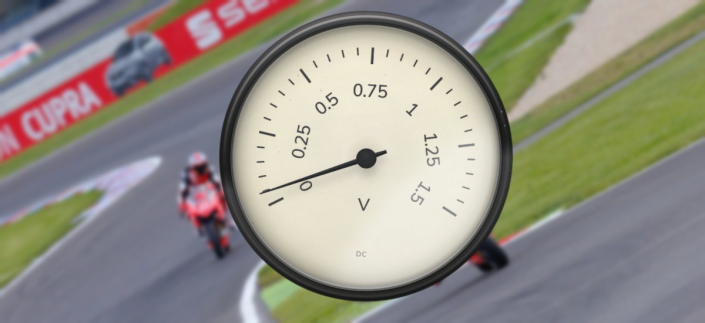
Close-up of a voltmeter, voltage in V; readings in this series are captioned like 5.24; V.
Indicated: 0.05; V
